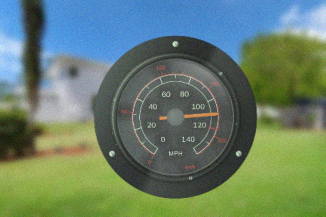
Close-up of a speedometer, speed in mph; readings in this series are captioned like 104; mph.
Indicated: 110; mph
